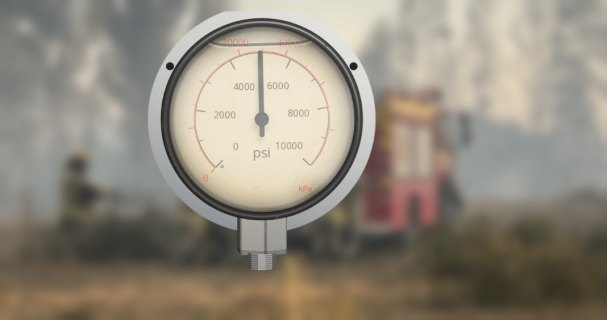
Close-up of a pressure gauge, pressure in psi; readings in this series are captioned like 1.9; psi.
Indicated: 5000; psi
